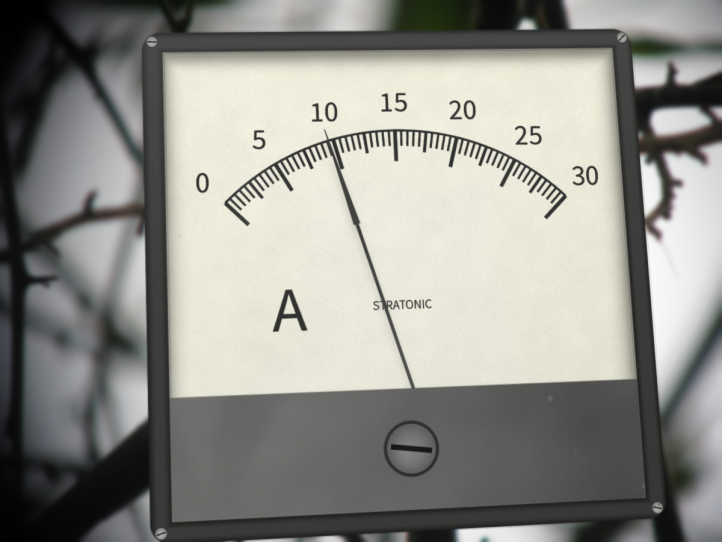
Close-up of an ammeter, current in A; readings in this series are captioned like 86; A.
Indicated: 9.5; A
